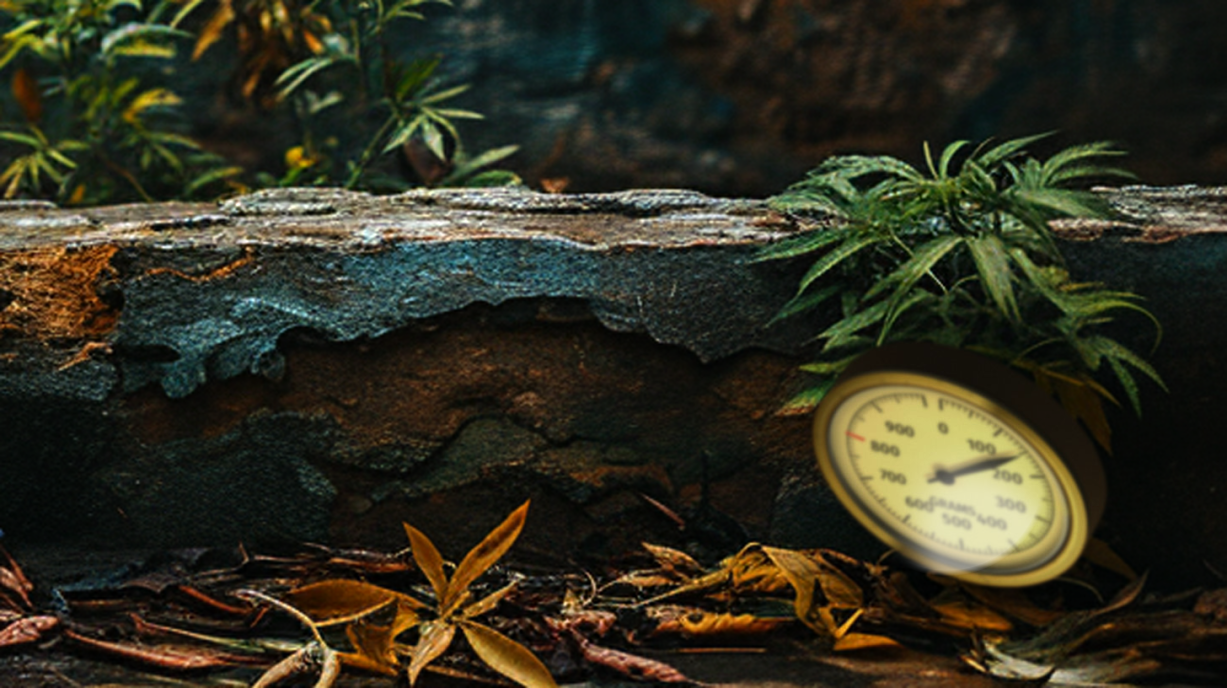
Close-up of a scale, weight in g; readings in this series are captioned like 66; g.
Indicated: 150; g
